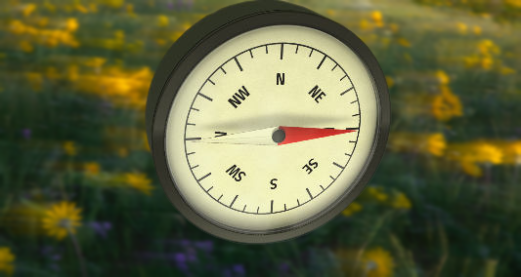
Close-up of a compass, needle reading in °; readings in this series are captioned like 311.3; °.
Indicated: 90; °
